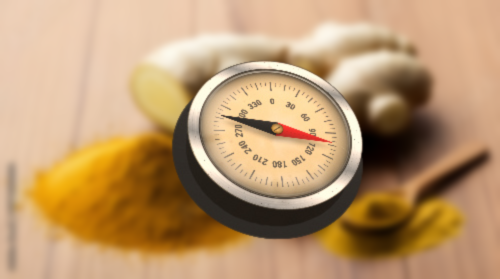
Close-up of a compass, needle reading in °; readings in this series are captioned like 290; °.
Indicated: 105; °
